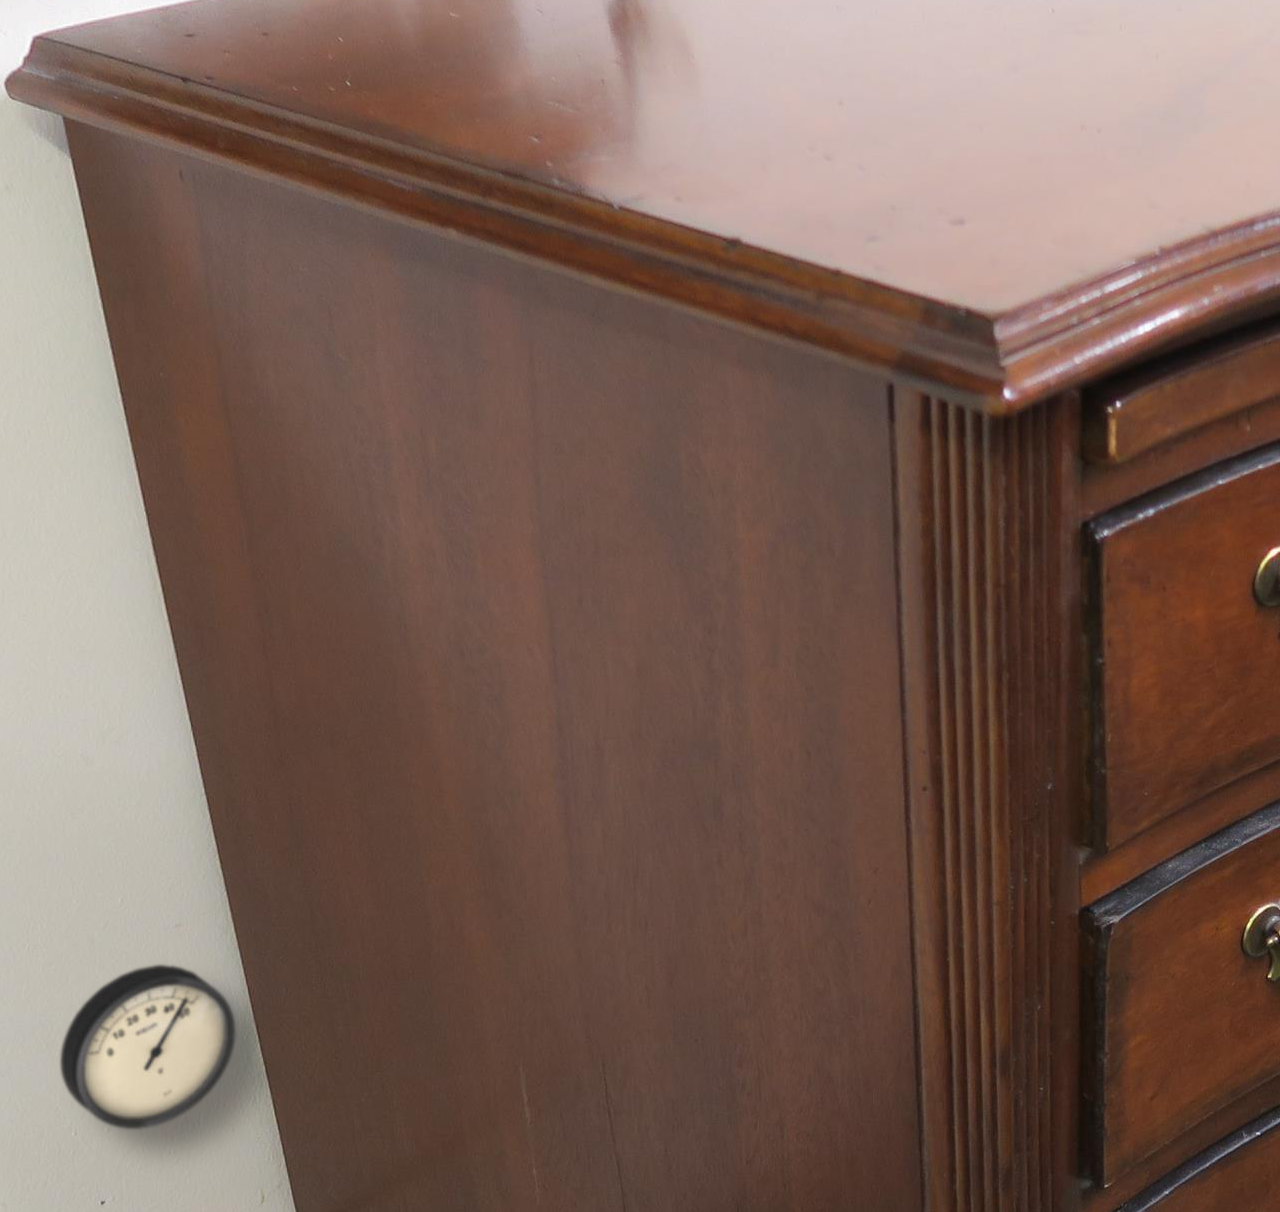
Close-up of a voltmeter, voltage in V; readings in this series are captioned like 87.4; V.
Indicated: 45; V
